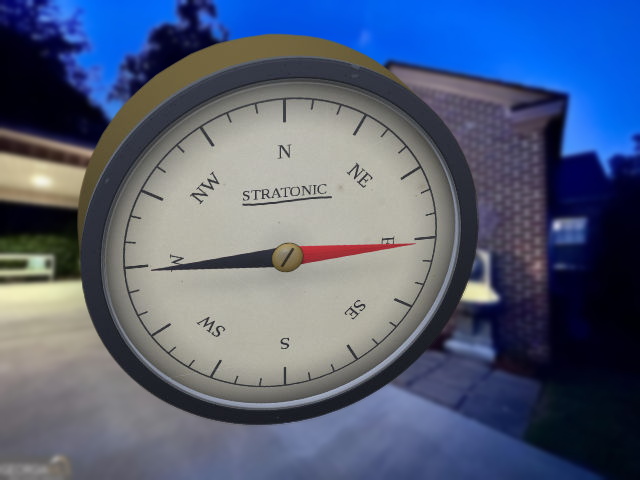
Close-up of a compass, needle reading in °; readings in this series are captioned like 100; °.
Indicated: 90; °
